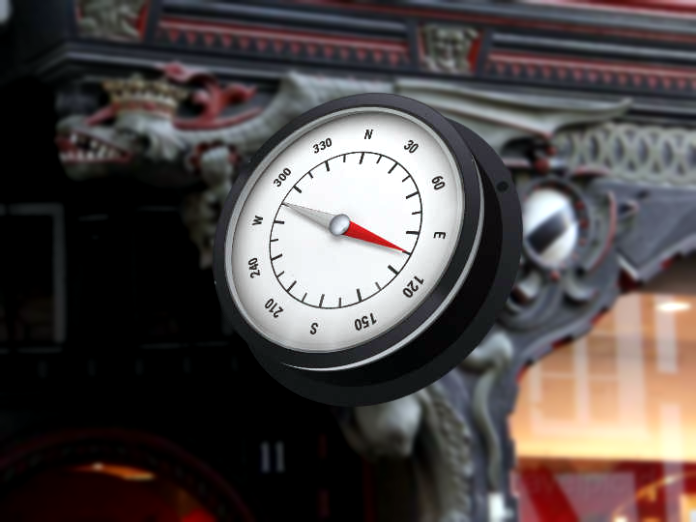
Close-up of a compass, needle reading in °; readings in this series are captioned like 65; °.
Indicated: 105; °
